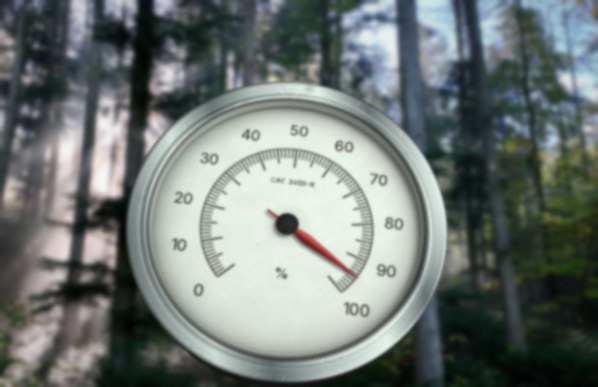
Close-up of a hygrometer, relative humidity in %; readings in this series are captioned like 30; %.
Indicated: 95; %
